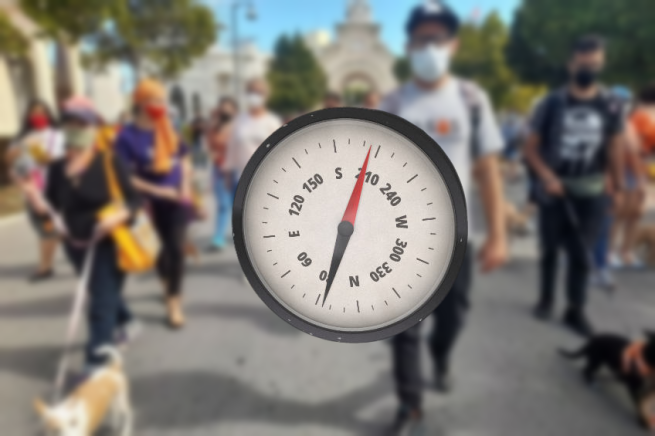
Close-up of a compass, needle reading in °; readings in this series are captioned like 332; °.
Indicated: 205; °
